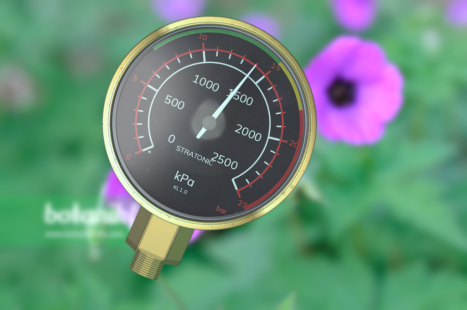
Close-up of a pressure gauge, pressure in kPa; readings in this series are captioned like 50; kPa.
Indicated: 1400; kPa
